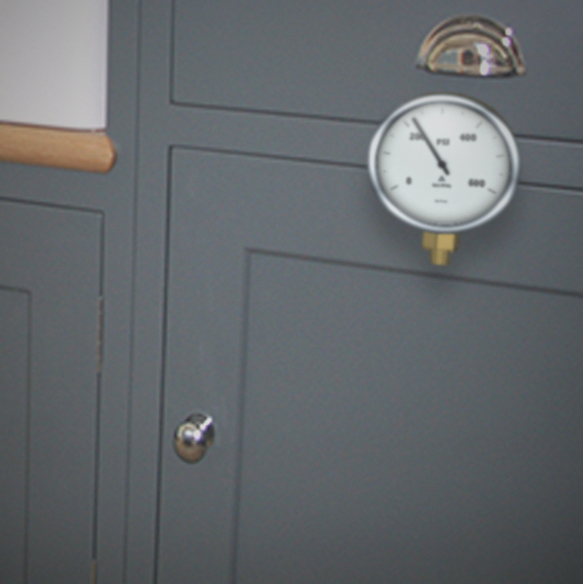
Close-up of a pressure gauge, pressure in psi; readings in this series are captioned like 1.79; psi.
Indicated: 225; psi
